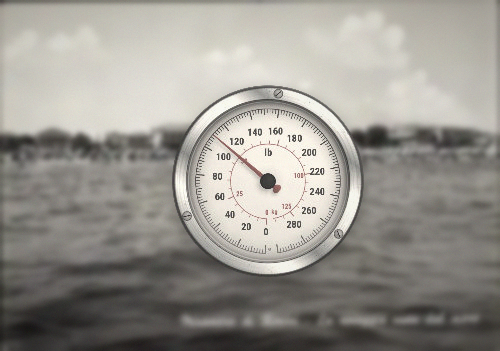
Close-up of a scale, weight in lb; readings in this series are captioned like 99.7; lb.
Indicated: 110; lb
